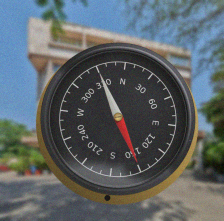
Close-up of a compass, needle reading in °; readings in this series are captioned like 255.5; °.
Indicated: 150; °
